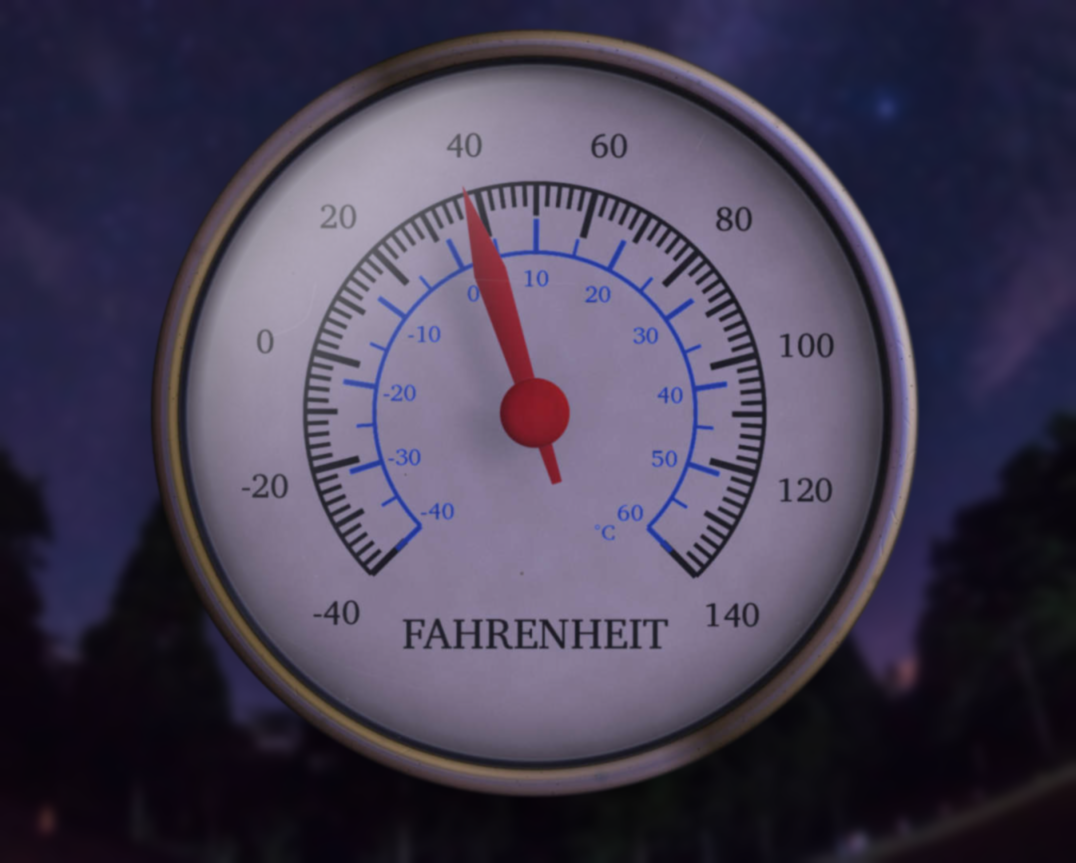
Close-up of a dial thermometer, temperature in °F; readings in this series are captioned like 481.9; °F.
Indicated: 38; °F
